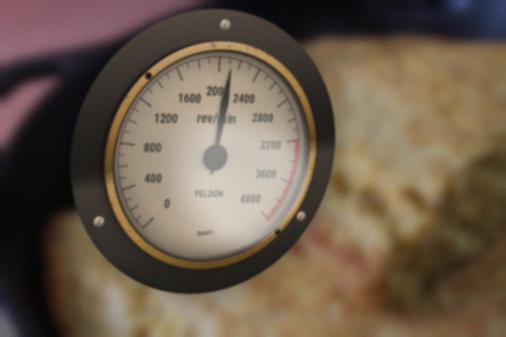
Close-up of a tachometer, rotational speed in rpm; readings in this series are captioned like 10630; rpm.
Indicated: 2100; rpm
